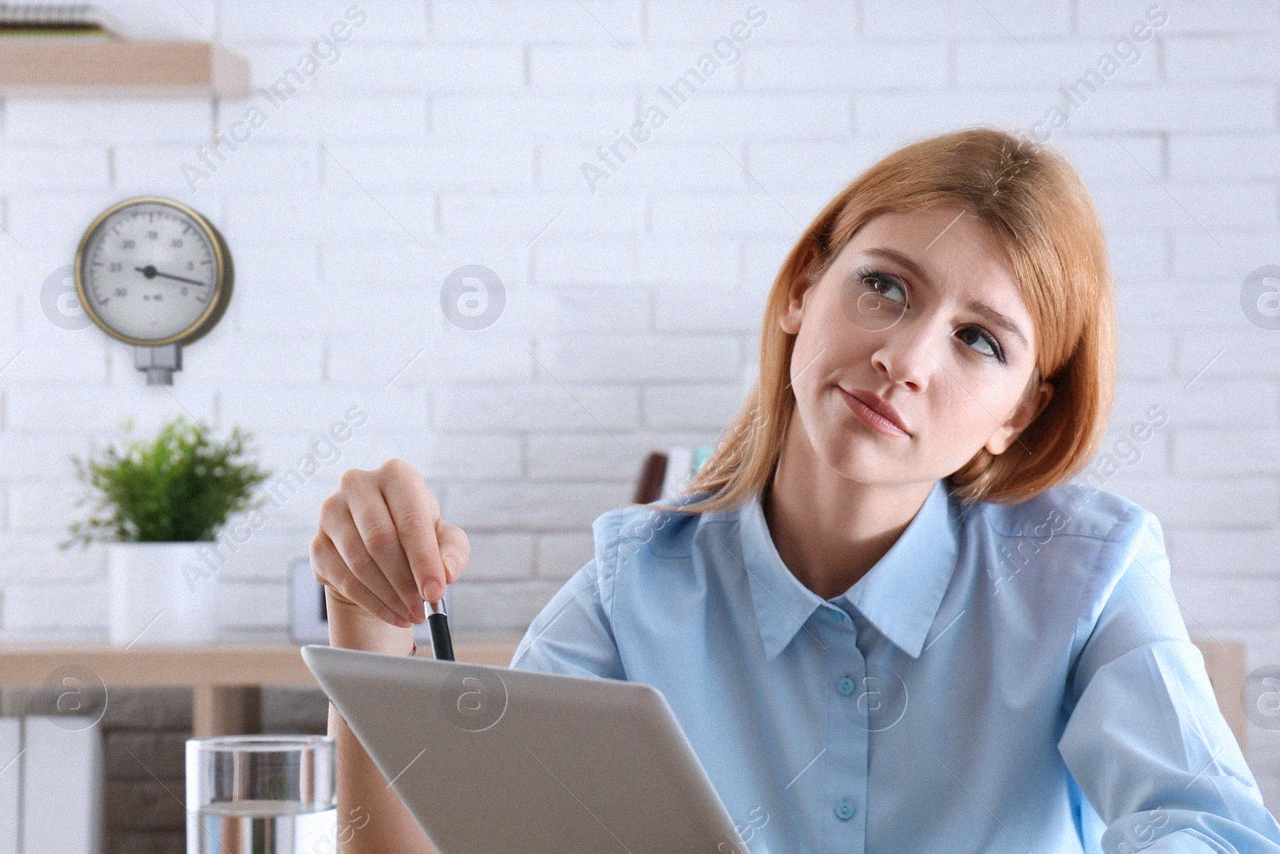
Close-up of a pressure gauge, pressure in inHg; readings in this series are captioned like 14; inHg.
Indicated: -2; inHg
